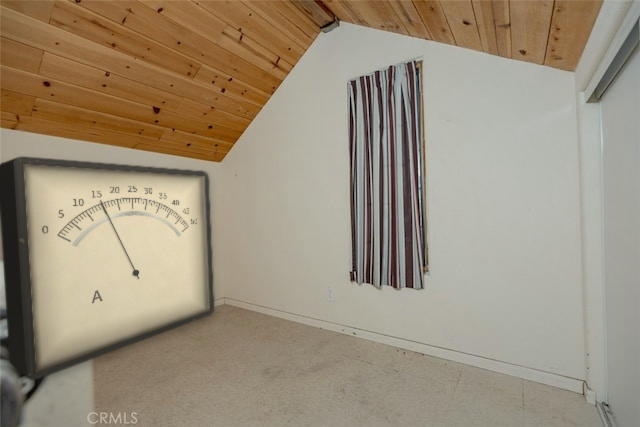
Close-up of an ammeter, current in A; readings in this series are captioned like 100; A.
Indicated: 15; A
